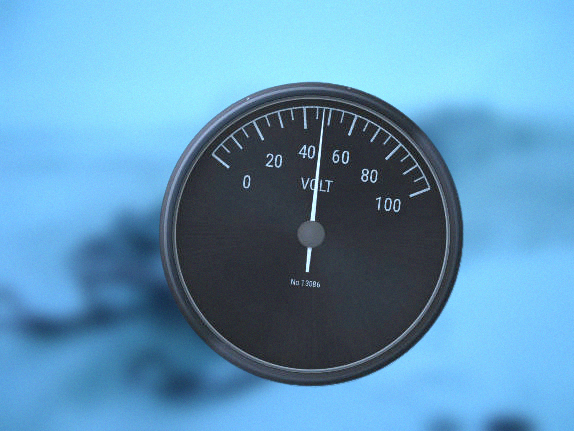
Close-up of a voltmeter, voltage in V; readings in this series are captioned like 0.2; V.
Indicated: 47.5; V
